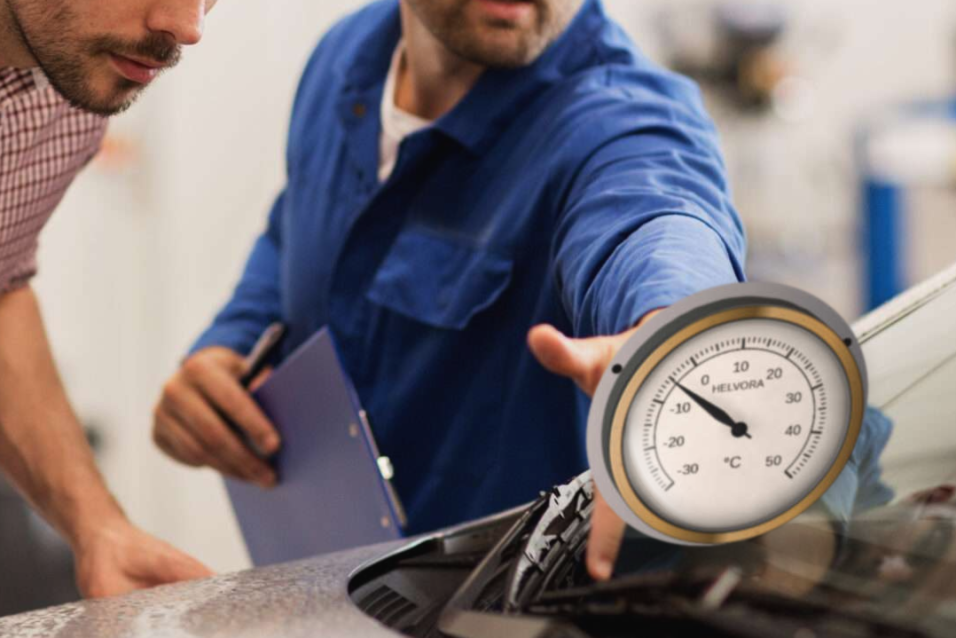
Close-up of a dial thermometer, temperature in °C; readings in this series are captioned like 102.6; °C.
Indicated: -5; °C
